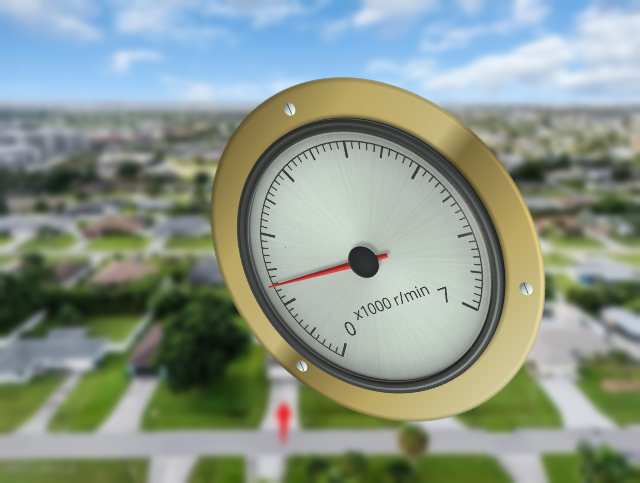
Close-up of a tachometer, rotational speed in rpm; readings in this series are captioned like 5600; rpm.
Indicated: 1300; rpm
